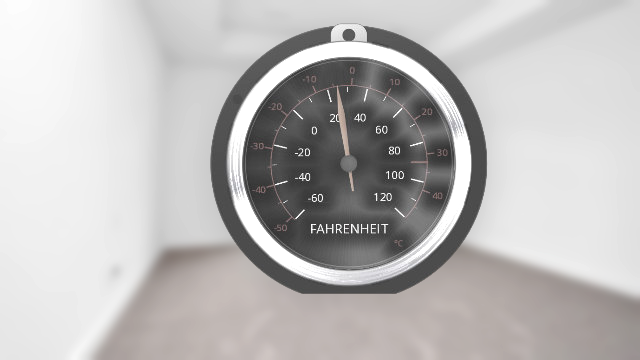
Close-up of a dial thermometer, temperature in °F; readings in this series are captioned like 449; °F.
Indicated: 25; °F
